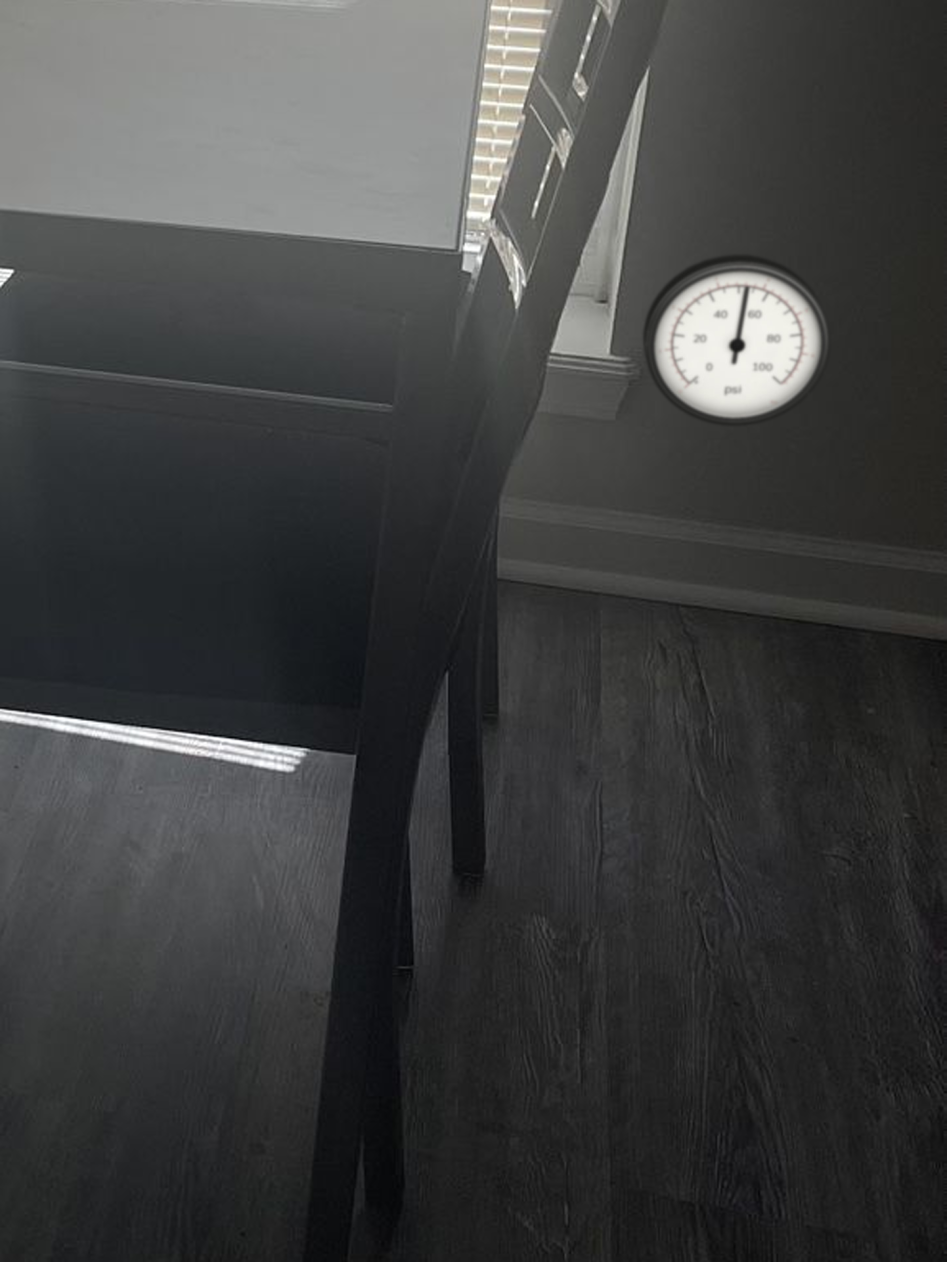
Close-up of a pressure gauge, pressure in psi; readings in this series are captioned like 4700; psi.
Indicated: 52.5; psi
